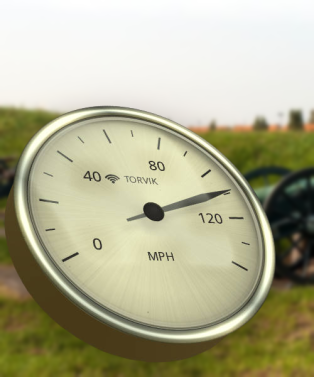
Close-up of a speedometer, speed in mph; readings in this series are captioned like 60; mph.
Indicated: 110; mph
